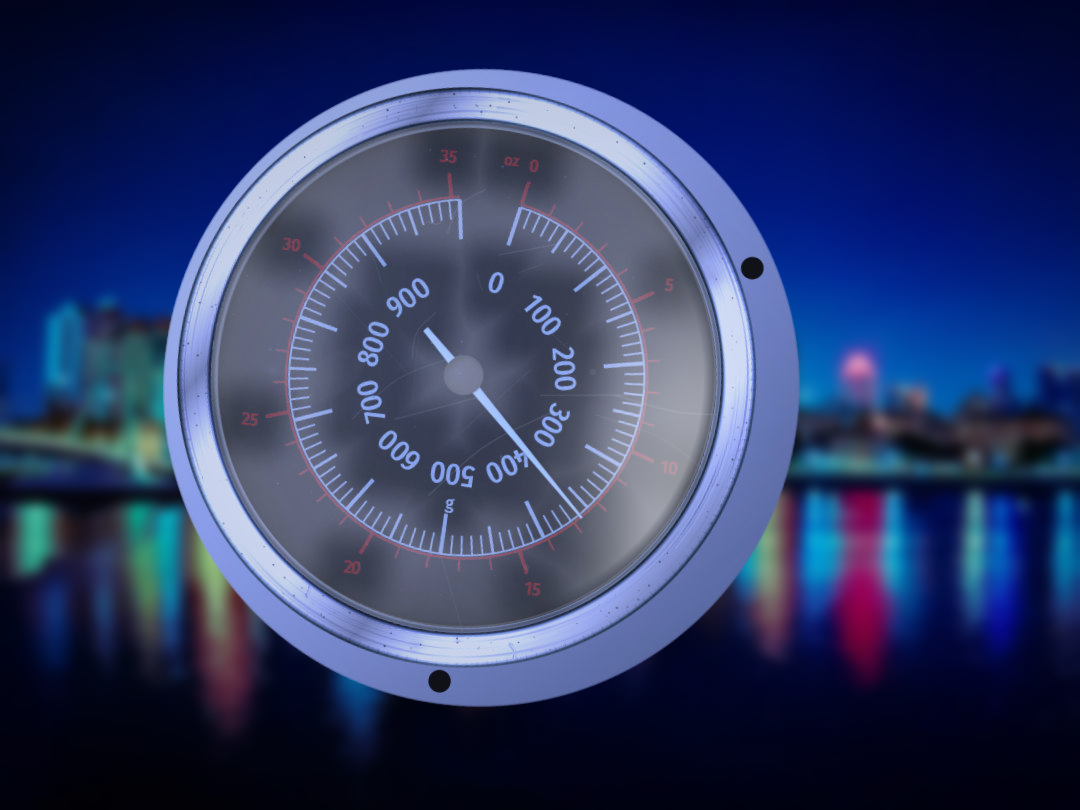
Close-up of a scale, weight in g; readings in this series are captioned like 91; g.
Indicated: 360; g
